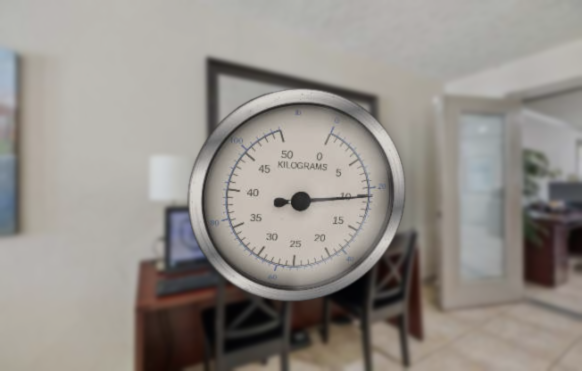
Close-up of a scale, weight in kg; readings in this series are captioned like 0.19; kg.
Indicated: 10; kg
